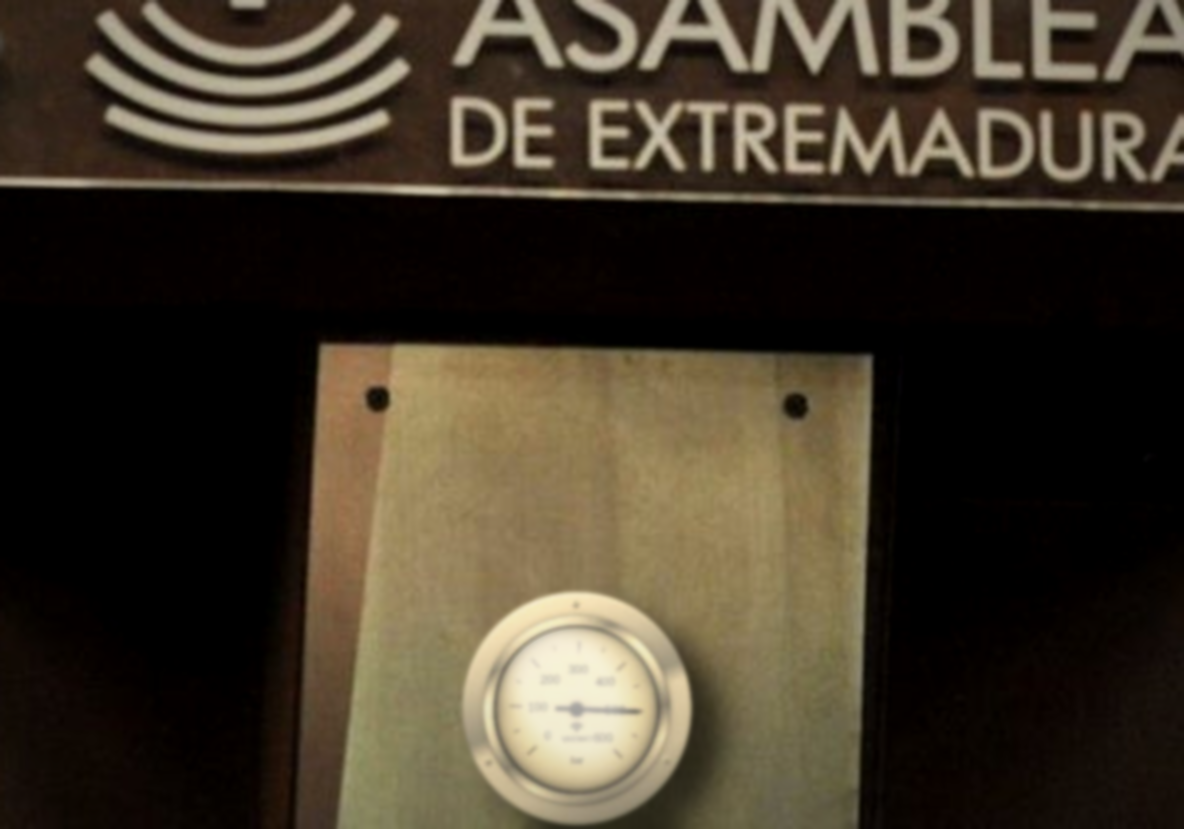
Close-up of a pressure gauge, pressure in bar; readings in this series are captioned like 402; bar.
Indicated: 500; bar
